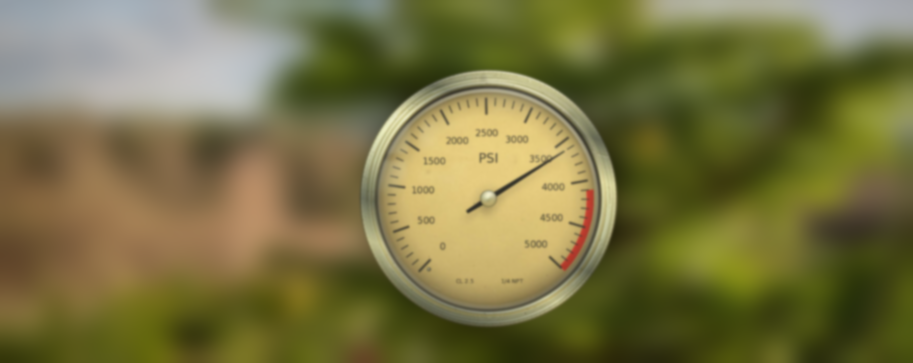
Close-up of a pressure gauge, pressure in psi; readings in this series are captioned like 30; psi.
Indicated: 3600; psi
